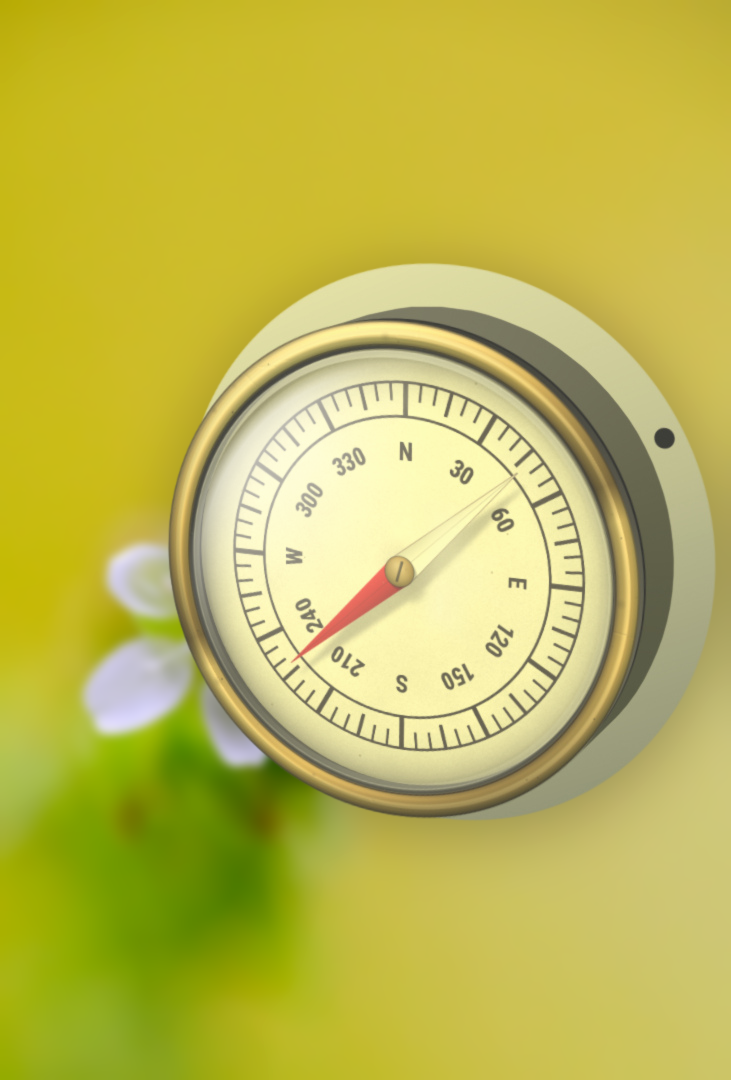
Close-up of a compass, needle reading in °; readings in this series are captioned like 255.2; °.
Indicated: 227.5; °
